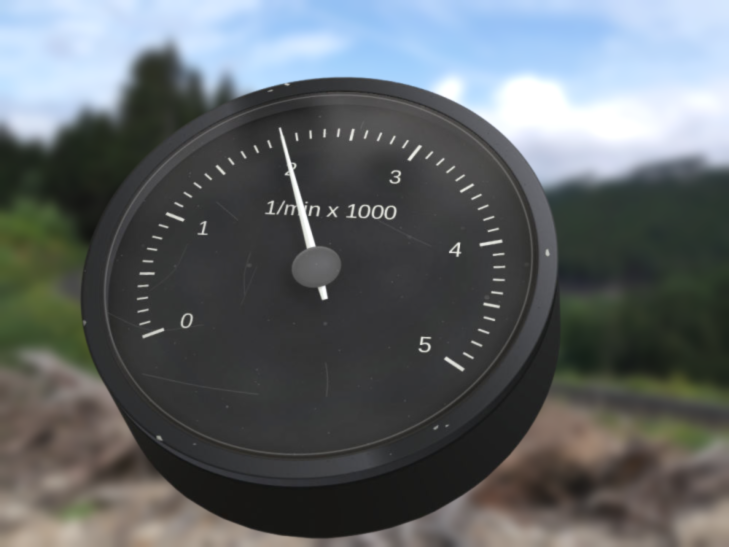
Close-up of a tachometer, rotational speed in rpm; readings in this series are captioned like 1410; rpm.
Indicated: 2000; rpm
